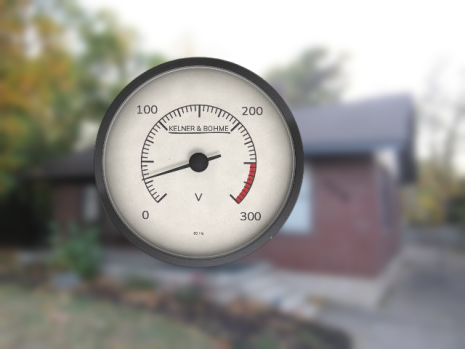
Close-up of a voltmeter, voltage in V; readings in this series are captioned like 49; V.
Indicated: 30; V
